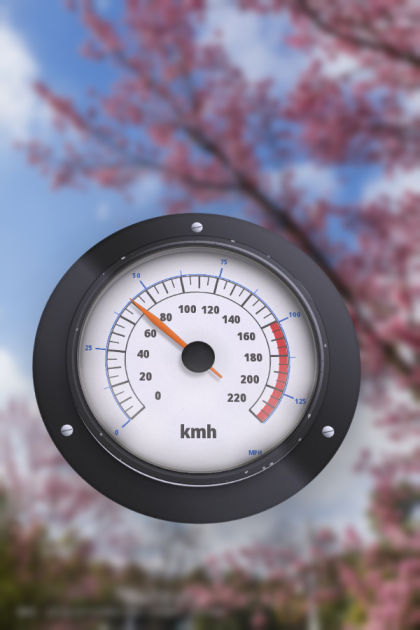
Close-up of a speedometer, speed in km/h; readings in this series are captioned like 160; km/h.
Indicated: 70; km/h
